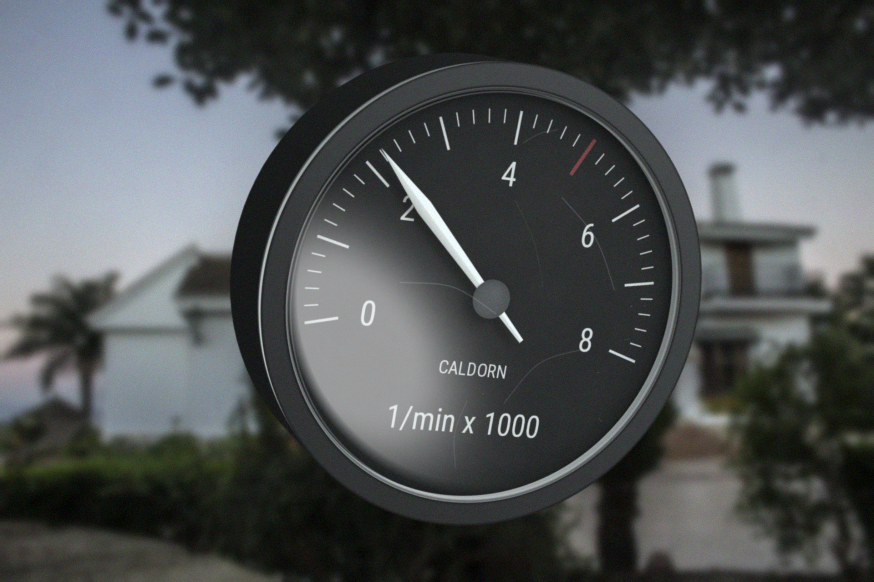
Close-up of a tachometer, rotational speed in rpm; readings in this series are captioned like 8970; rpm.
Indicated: 2200; rpm
